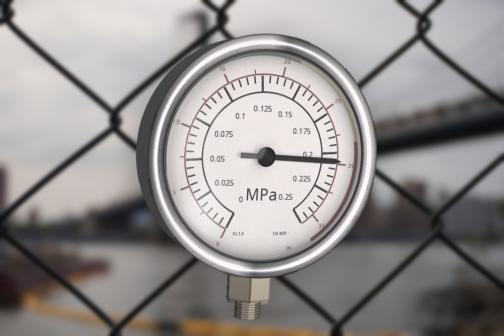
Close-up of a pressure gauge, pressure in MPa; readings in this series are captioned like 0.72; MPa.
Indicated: 0.205; MPa
